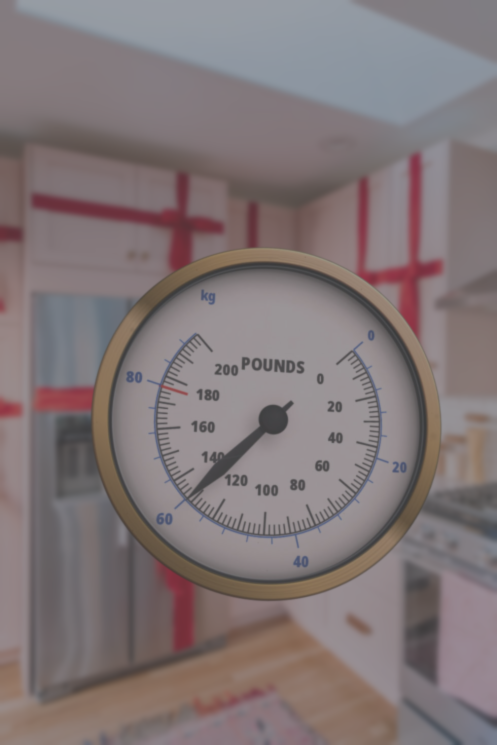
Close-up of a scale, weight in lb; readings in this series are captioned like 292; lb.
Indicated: 132; lb
